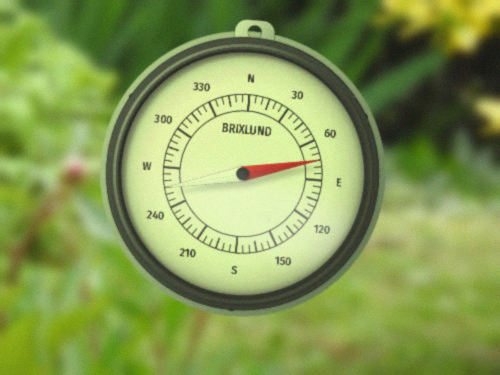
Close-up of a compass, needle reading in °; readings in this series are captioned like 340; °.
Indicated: 75; °
